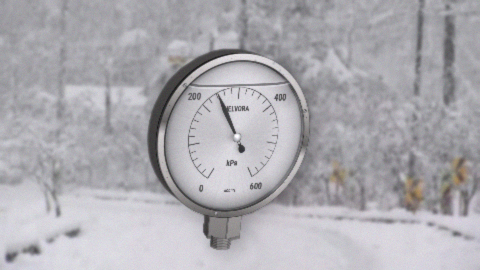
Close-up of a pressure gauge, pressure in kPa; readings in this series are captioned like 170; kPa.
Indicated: 240; kPa
